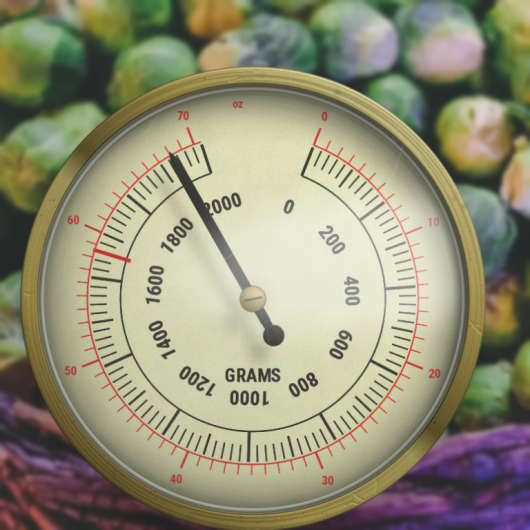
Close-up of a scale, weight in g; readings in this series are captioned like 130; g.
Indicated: 1930; g
